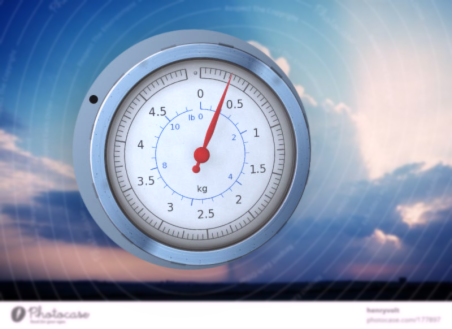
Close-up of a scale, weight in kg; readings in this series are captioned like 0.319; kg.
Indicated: 0.3; kg
